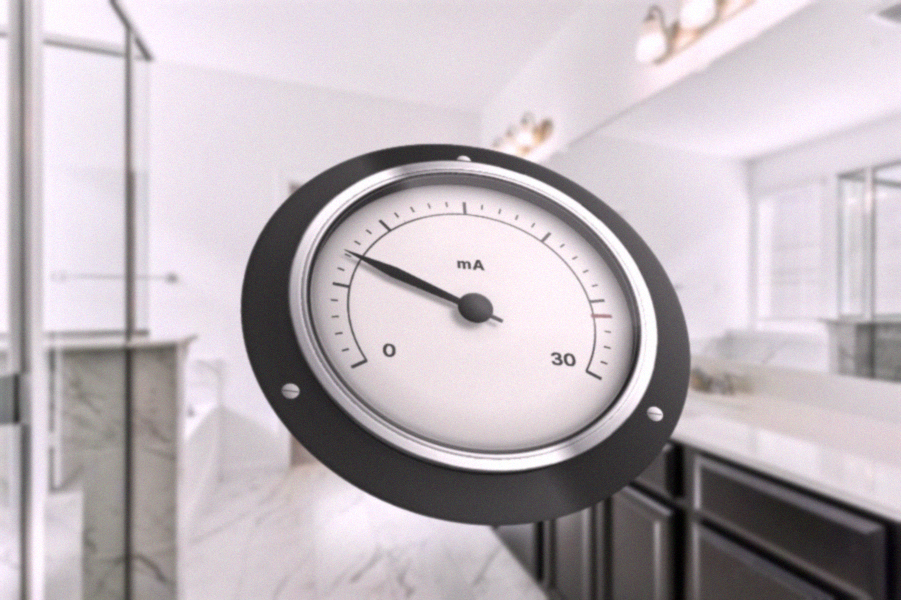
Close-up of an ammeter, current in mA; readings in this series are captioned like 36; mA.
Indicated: 7; mA
